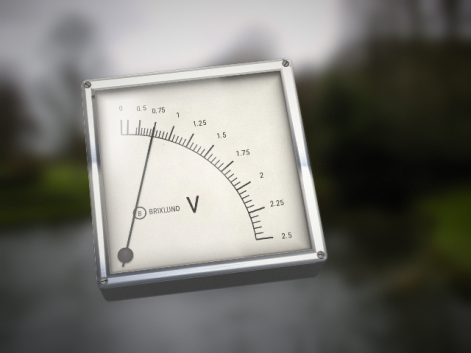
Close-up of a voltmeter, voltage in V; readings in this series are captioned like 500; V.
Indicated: 0.75; V
